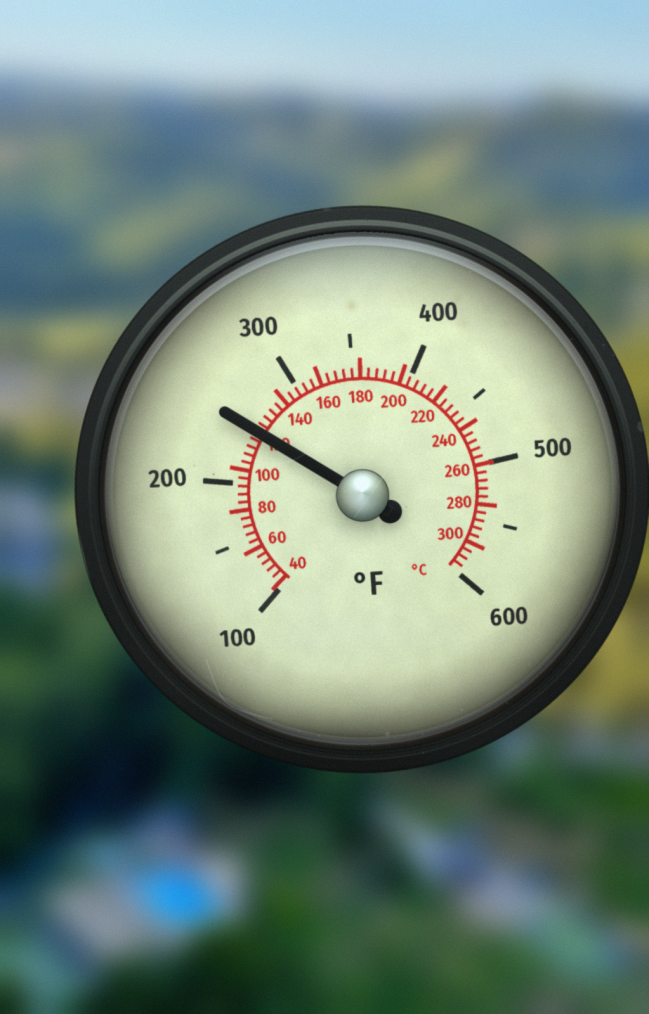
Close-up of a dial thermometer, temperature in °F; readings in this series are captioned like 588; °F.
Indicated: 250; °F
